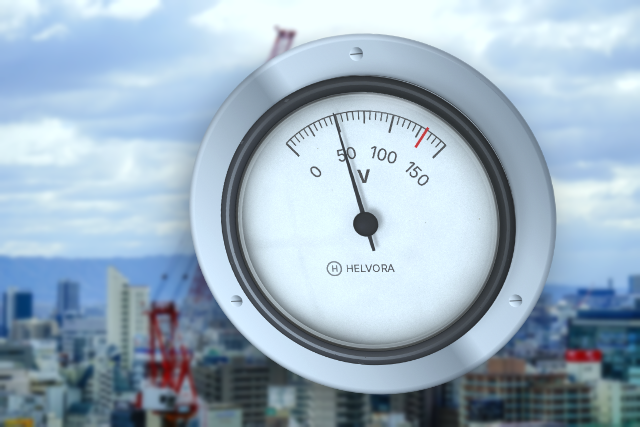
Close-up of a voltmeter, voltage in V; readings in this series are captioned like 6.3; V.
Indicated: 50; V
